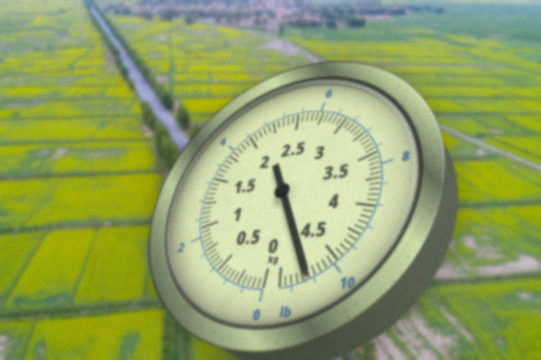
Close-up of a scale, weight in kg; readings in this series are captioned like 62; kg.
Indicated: 4.75; kg
